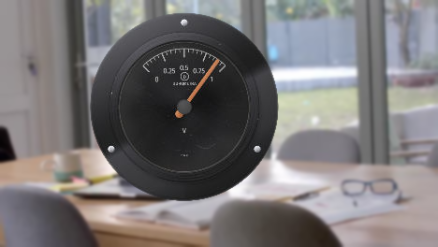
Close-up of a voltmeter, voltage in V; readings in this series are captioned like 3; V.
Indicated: 0.9; V
